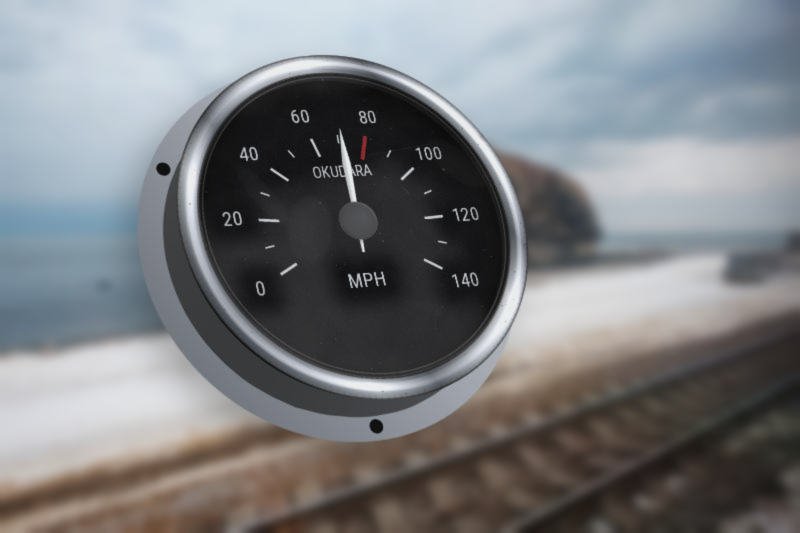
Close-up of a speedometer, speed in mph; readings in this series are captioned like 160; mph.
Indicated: 70; mph
